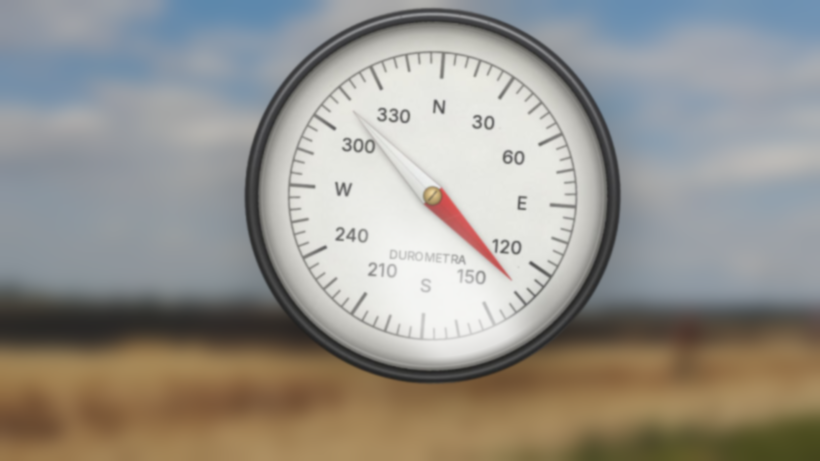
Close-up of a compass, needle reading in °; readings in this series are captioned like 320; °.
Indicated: 132.5; °
